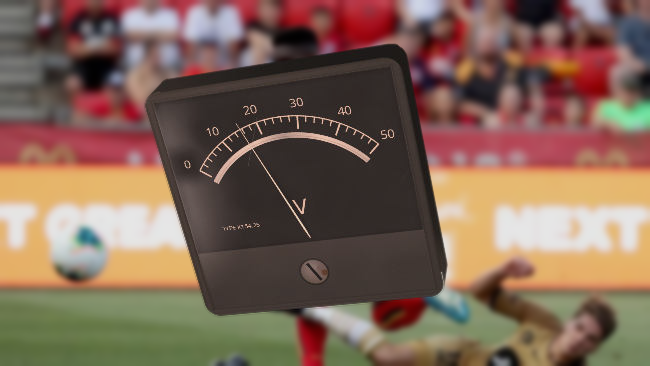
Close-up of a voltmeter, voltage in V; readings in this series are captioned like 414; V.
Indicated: 16; V
